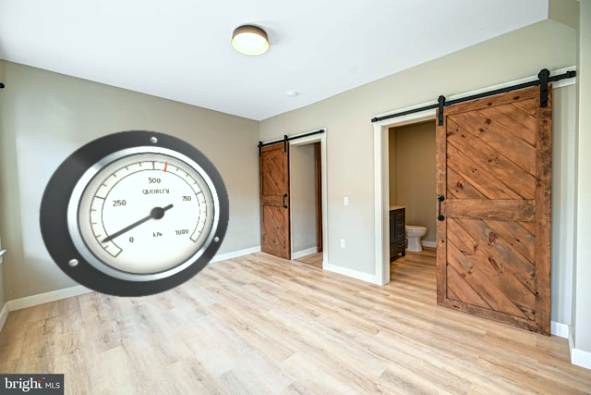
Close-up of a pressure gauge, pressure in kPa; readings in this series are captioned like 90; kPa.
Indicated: 75; kPa
